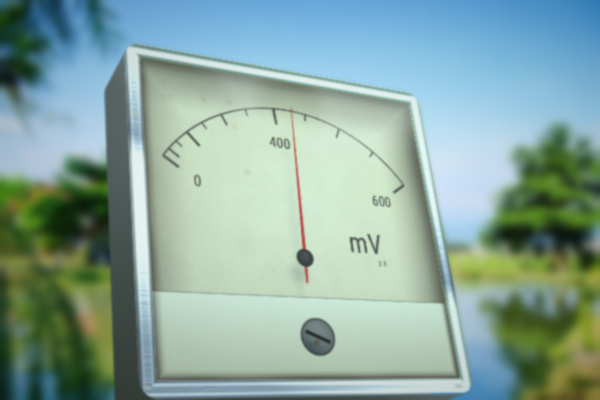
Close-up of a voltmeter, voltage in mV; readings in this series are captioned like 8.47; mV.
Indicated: 425; mV
